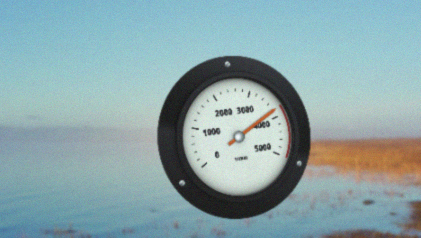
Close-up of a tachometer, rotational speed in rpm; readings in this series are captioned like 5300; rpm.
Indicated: 3800; rpm
